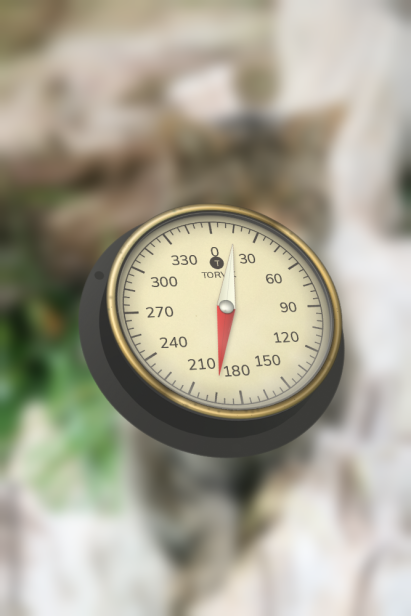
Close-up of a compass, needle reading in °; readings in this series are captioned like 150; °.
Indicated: 195; °
